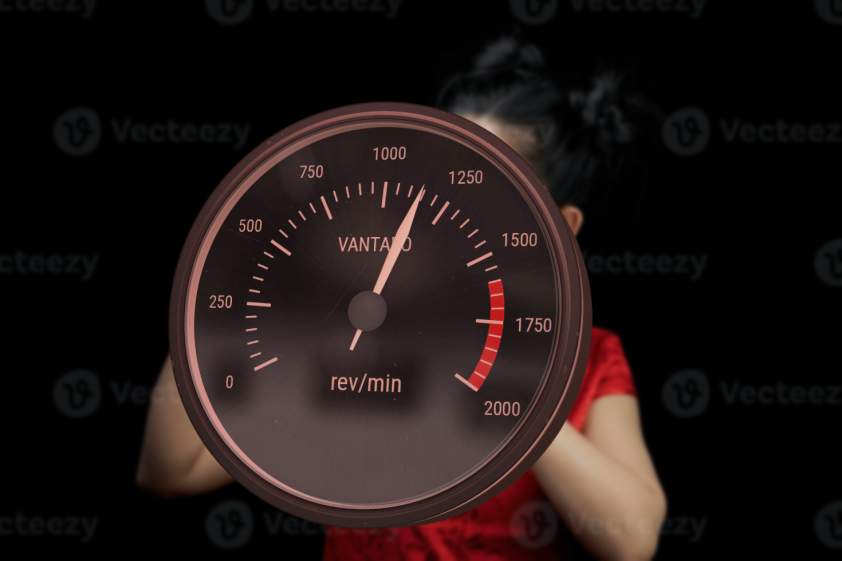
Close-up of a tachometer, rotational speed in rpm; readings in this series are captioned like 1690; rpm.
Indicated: 1150; rpm
